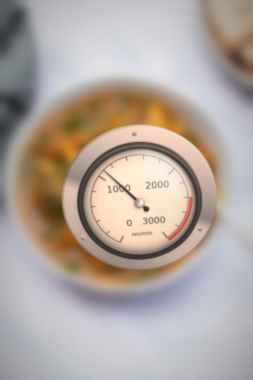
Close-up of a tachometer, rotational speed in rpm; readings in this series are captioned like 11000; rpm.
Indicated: 1100; rpm
